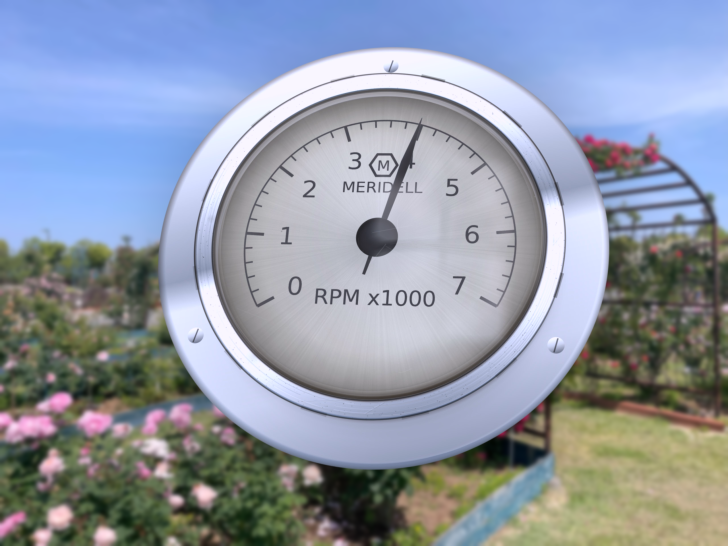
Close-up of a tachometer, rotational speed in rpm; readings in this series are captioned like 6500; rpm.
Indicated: 4000; rpm
